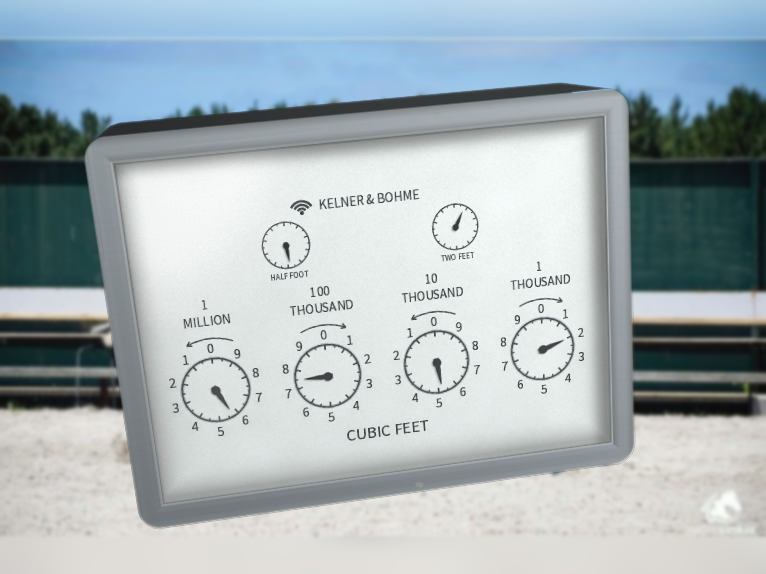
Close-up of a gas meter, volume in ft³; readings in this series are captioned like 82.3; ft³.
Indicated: 575200; ft³
